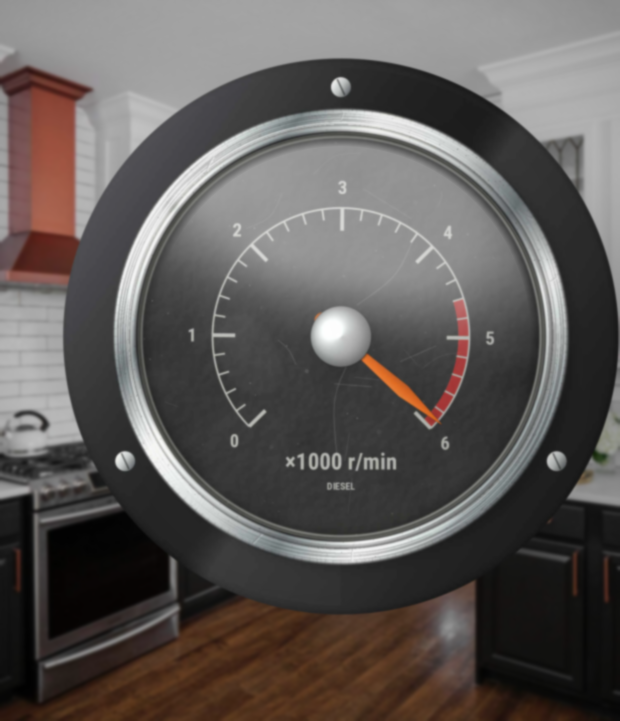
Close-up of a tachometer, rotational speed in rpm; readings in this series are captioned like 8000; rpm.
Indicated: 5900; rpm
